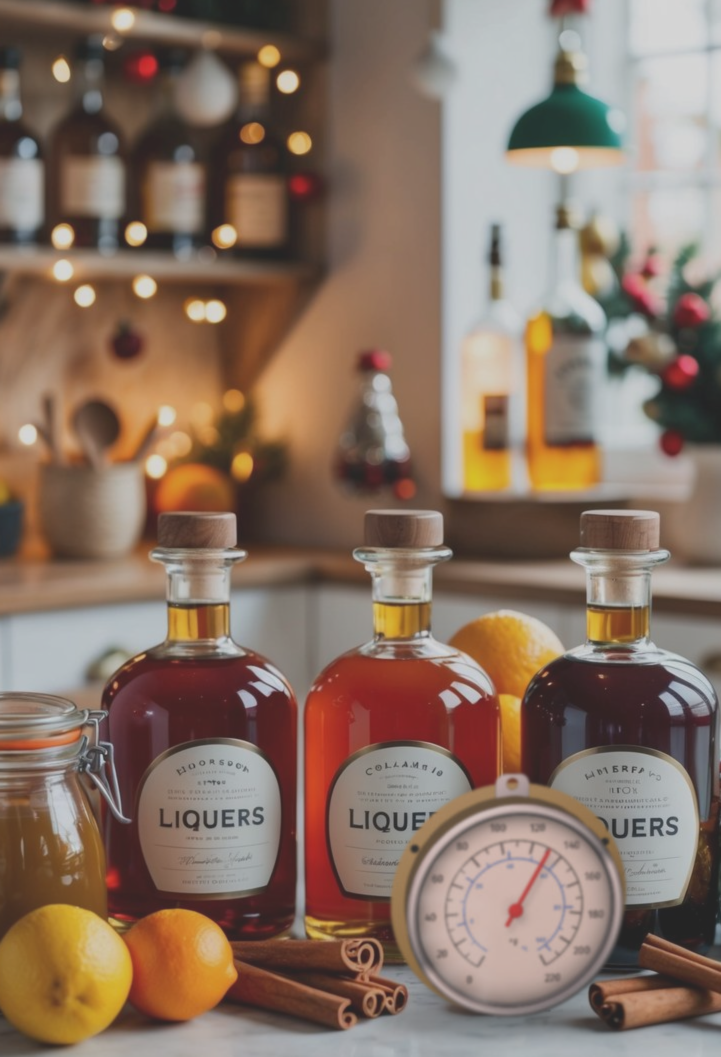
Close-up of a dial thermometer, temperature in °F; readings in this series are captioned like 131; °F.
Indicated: 130; °F
